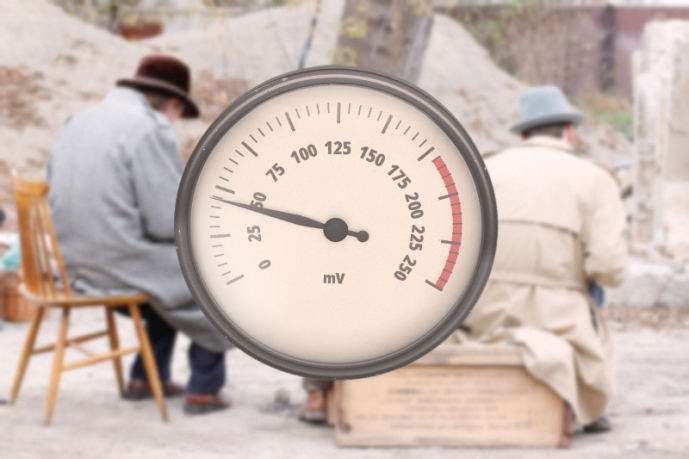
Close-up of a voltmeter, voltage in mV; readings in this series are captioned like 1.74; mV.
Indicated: 45; mV
